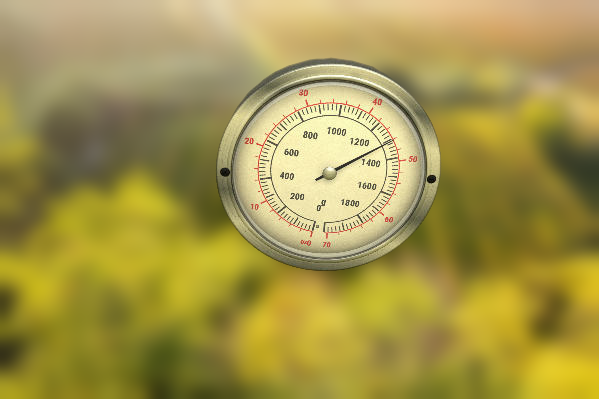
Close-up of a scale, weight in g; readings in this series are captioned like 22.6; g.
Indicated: 1300; g
